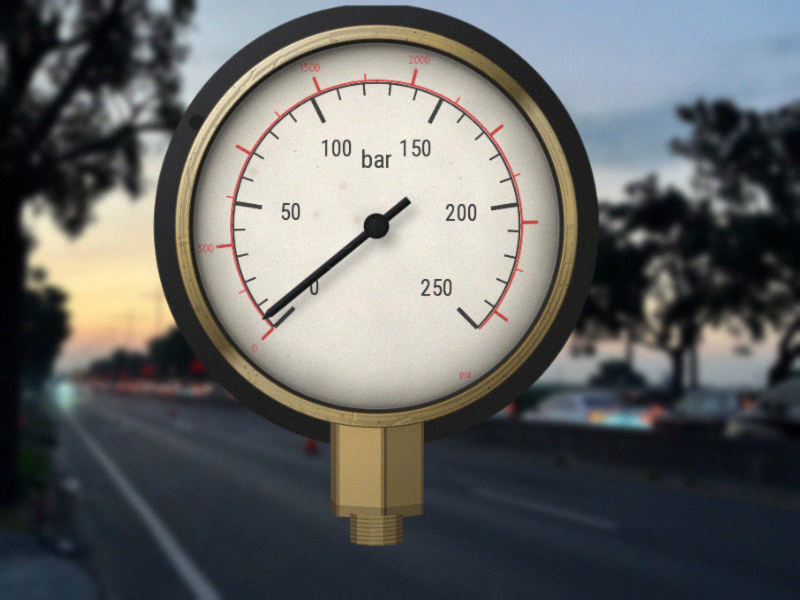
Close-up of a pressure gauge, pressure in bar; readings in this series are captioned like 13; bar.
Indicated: 5; bar
